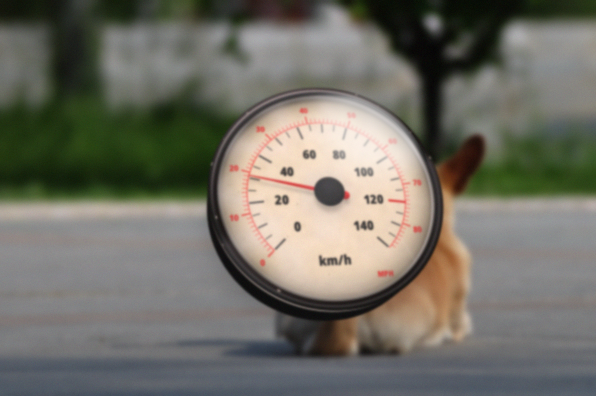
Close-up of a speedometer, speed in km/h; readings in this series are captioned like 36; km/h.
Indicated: 30; km/h
